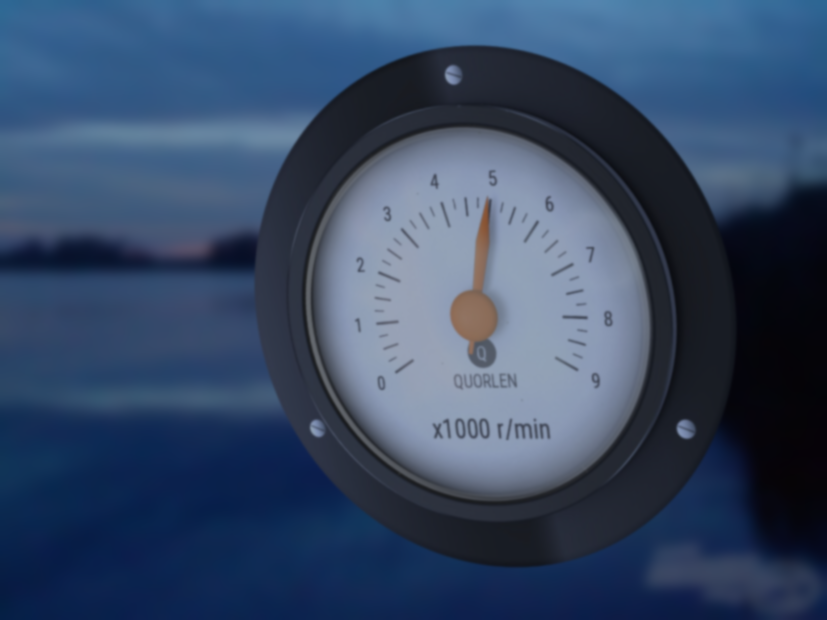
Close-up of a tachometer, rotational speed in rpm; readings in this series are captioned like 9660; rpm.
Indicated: 5000; rpm
